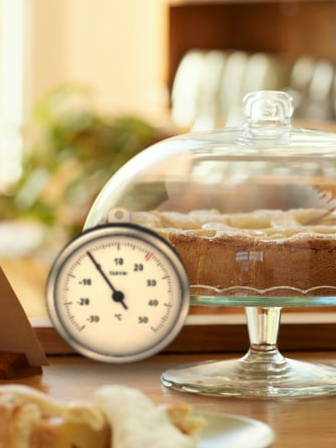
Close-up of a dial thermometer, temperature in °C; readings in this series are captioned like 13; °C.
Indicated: 0; °C
